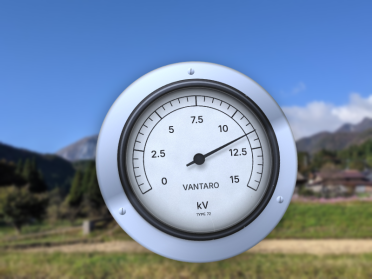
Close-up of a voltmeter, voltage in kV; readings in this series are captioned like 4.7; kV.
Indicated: 11.5; kV
